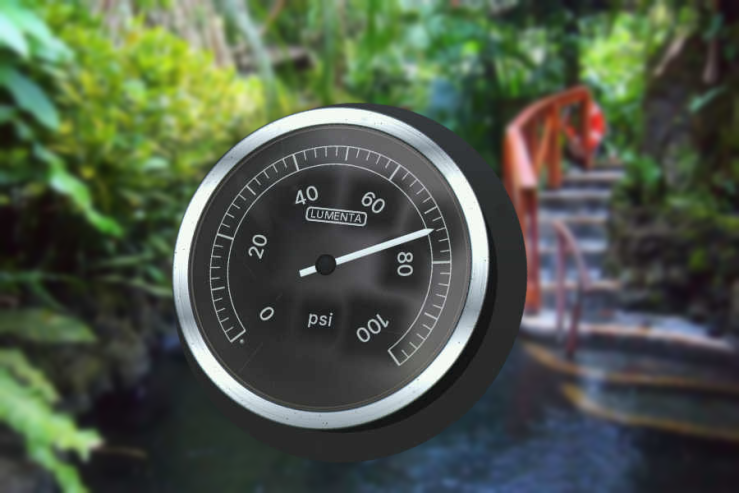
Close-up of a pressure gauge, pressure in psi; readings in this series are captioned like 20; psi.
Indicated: 74; psi
